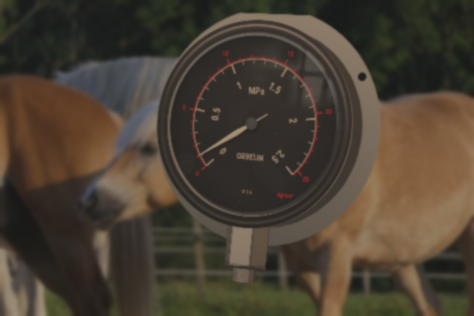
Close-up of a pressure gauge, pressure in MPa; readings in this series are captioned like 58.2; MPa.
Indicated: 0.1; MPa
